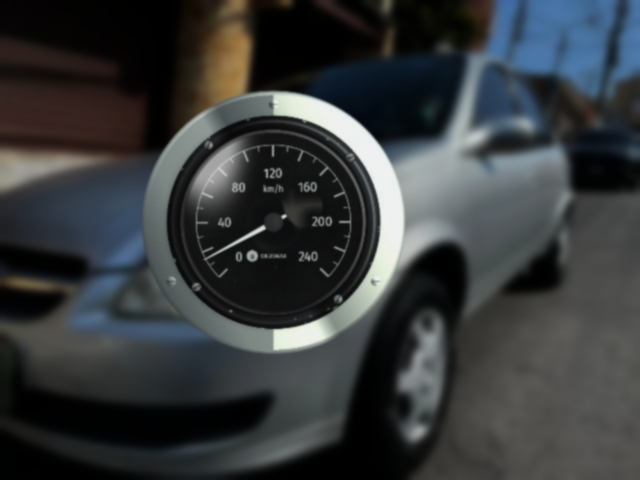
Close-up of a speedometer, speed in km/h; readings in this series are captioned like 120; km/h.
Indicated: 15; km/h
